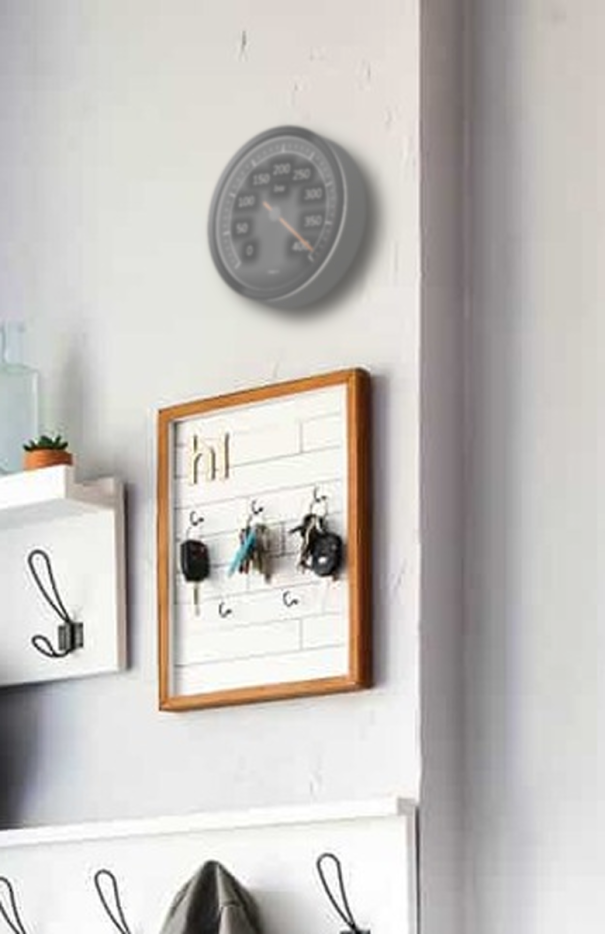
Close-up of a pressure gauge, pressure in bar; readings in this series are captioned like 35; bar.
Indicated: 390; bar
